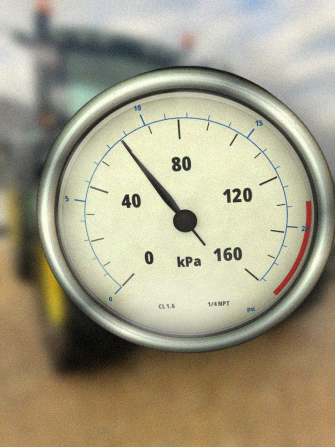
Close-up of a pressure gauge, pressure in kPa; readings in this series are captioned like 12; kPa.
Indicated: 60; kPa
